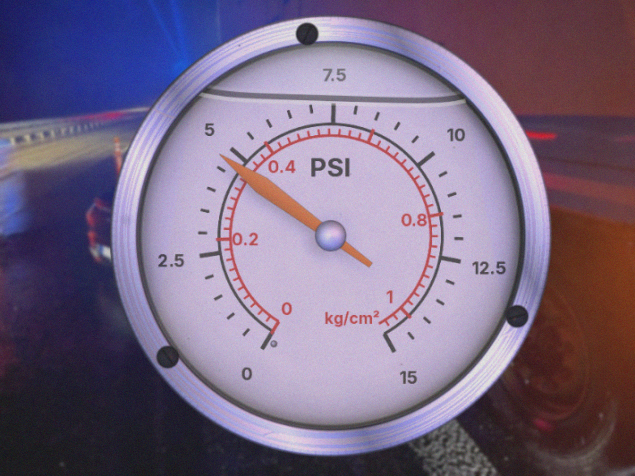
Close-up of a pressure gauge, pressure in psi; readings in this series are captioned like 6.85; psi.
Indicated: 4.75; psi
